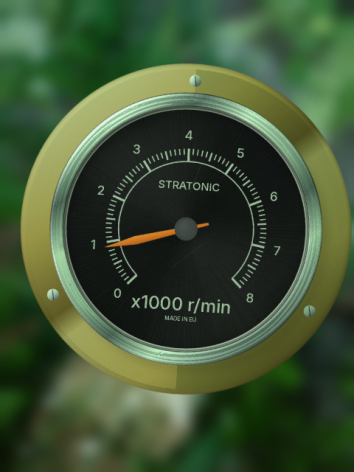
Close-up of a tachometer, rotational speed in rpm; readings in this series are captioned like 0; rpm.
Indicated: 900; rpm
